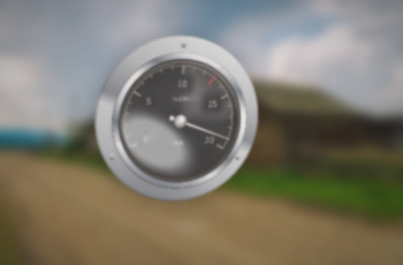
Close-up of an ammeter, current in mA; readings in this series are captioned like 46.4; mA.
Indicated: 19; mA
